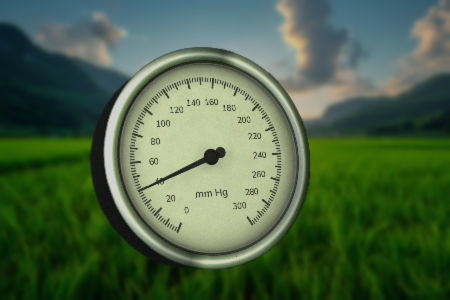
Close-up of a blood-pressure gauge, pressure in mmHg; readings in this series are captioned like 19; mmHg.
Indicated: 40; mmHg
